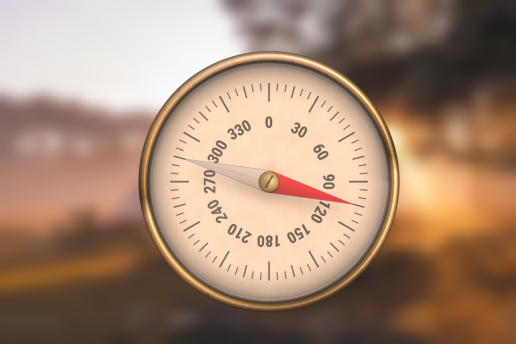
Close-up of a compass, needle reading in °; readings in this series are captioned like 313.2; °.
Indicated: 105; °
